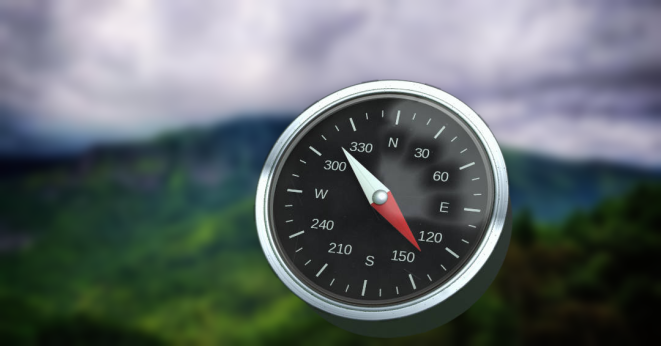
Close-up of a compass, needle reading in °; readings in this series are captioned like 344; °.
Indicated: 135; °
